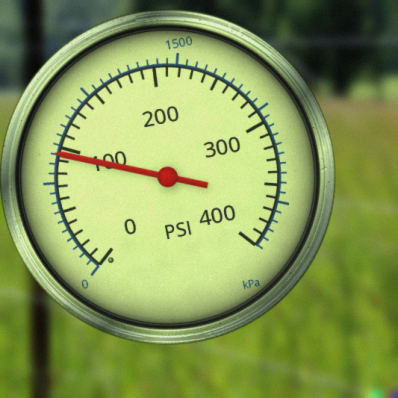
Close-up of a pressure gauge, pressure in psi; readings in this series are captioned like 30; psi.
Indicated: 95; psi
